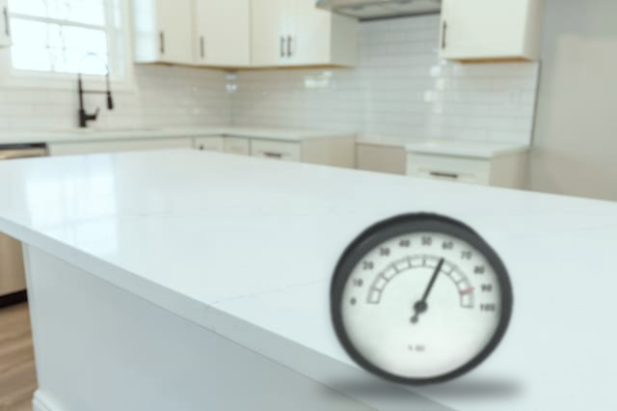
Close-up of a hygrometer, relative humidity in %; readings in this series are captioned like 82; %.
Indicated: 60; %
